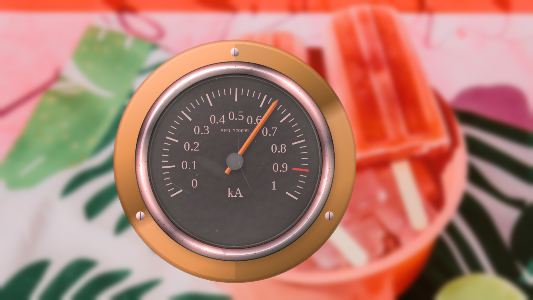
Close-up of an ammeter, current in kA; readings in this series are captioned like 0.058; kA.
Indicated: 0.64; kA
